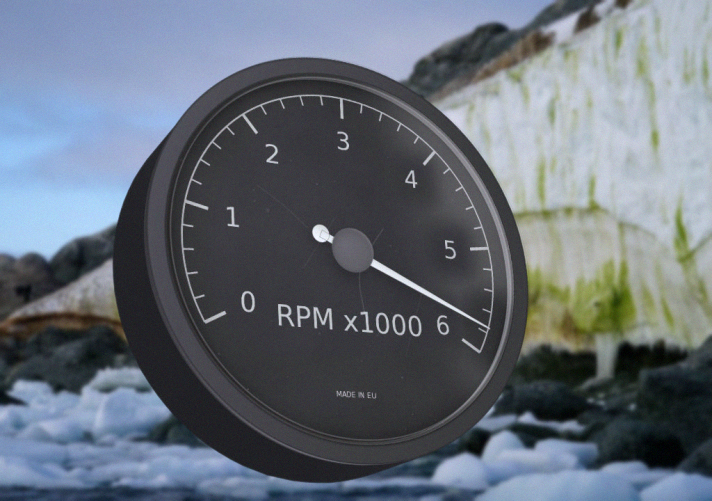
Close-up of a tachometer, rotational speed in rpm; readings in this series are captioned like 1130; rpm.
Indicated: 5800; rpm
